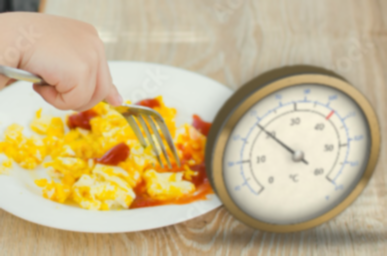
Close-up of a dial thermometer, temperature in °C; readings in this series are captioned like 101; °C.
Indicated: 20; °C
